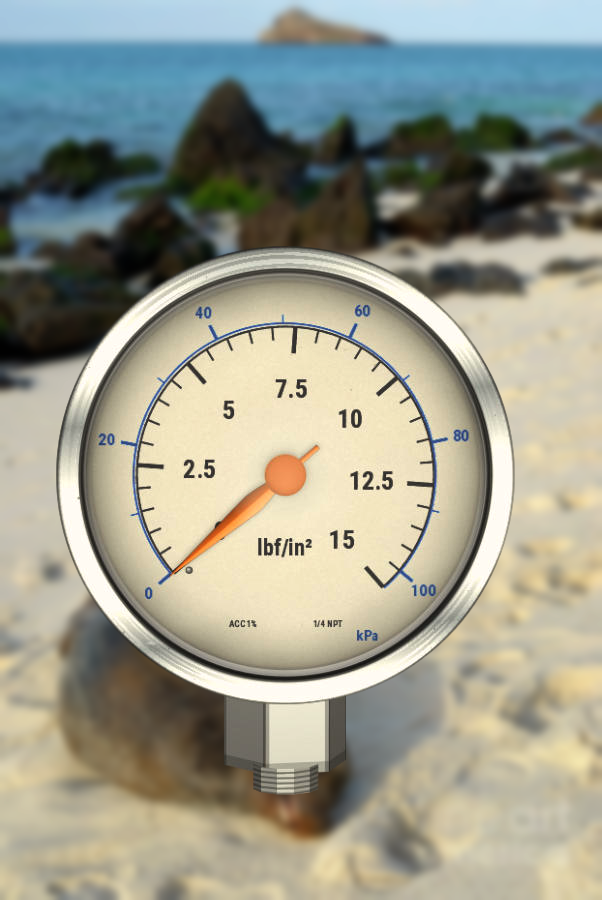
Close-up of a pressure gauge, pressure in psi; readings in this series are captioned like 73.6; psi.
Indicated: 0; psi
